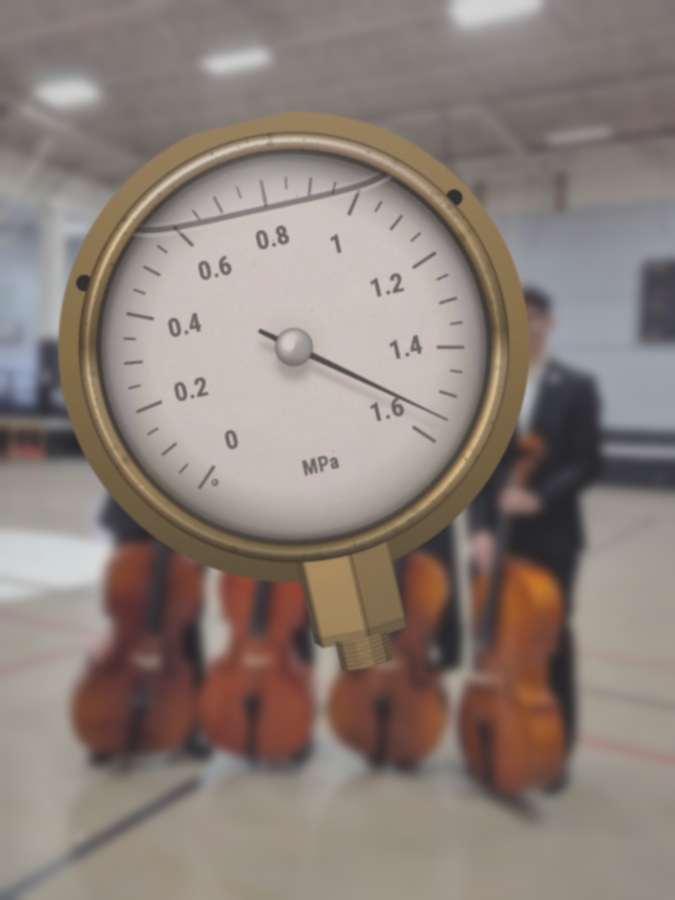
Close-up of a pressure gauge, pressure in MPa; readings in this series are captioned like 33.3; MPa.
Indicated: 1.55; MPa
